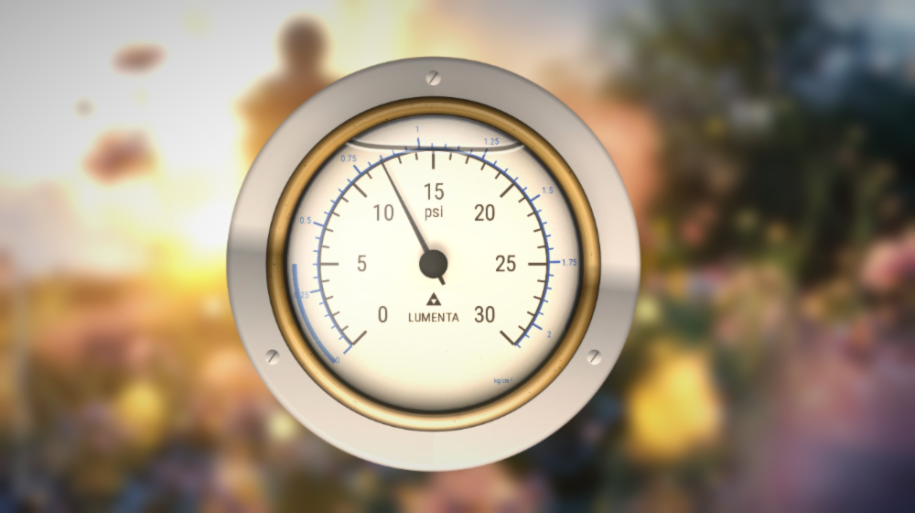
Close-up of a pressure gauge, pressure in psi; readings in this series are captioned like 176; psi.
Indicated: 12; psi
